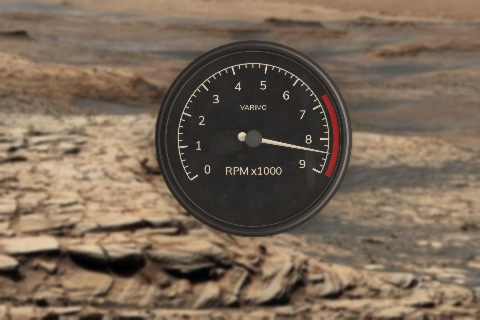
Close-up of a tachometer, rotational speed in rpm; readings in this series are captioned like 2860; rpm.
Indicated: 8400; rpm
